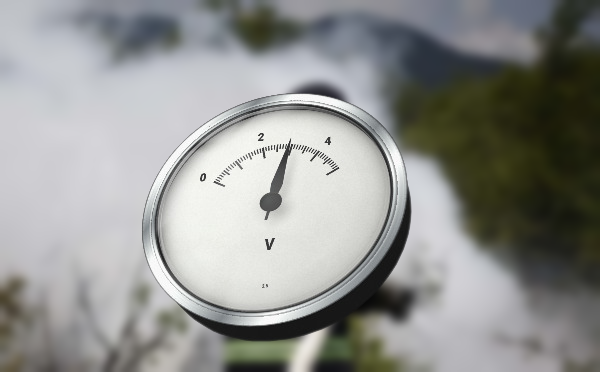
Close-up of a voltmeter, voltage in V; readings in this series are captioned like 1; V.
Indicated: 3; V
